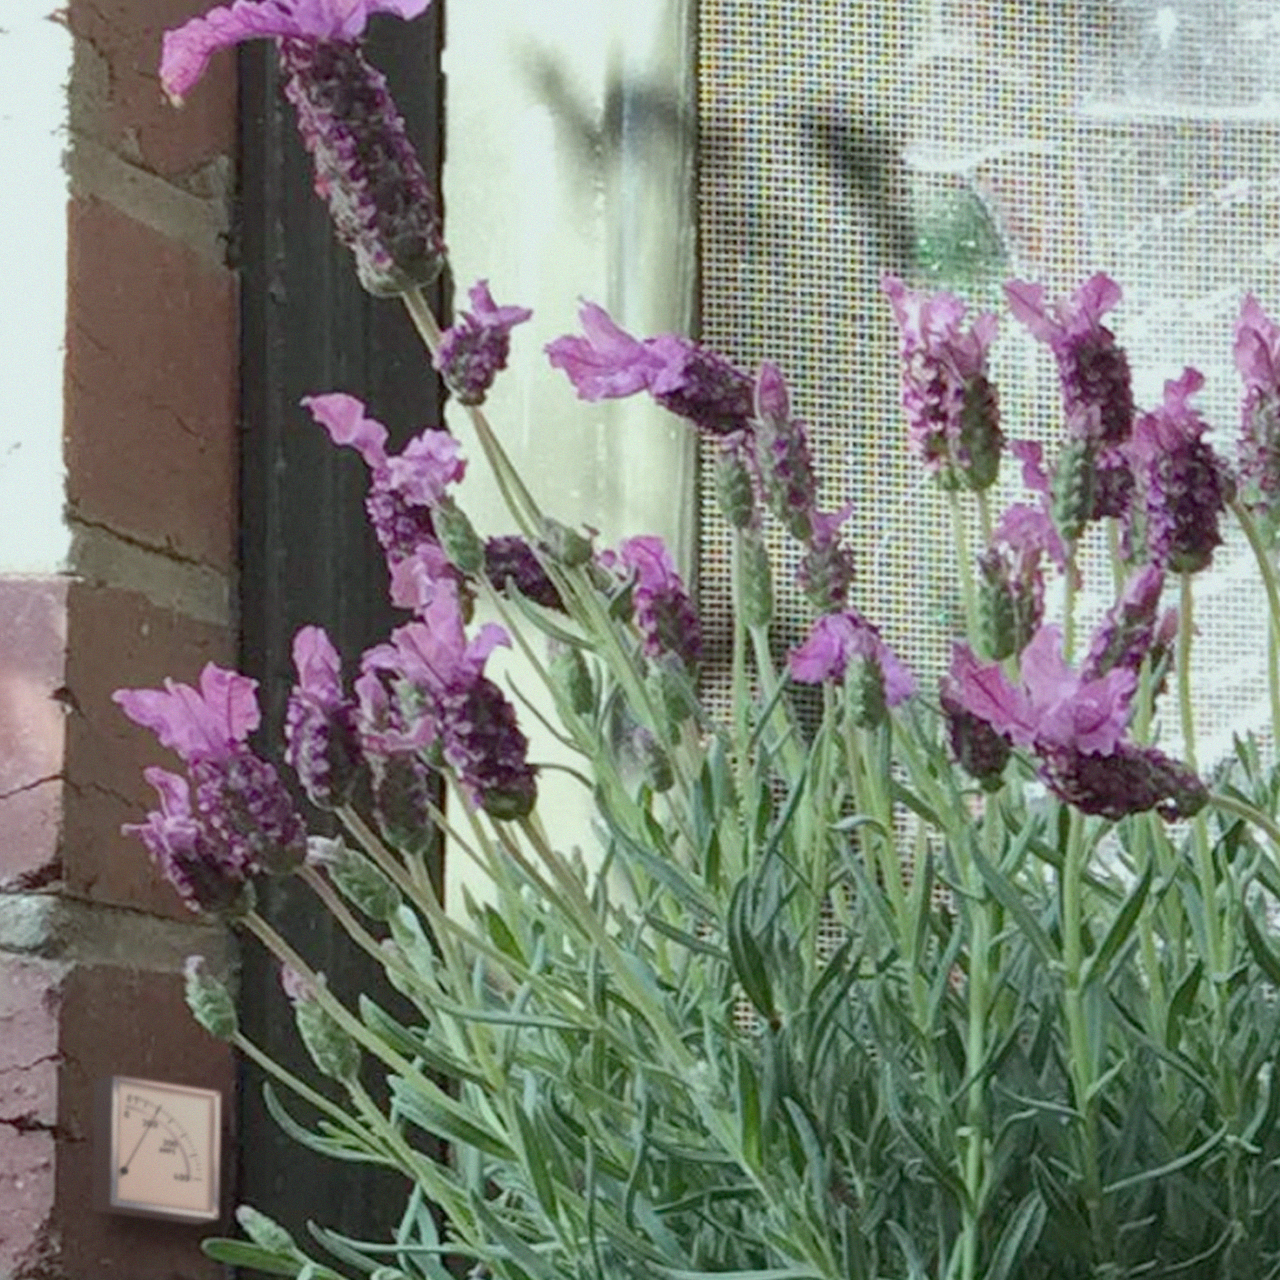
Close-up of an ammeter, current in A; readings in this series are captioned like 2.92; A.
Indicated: 200; A
